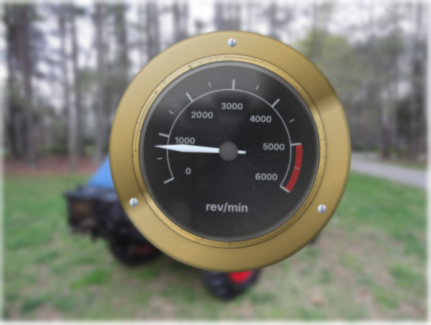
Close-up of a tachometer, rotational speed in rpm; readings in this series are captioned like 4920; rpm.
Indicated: 750; rpm
